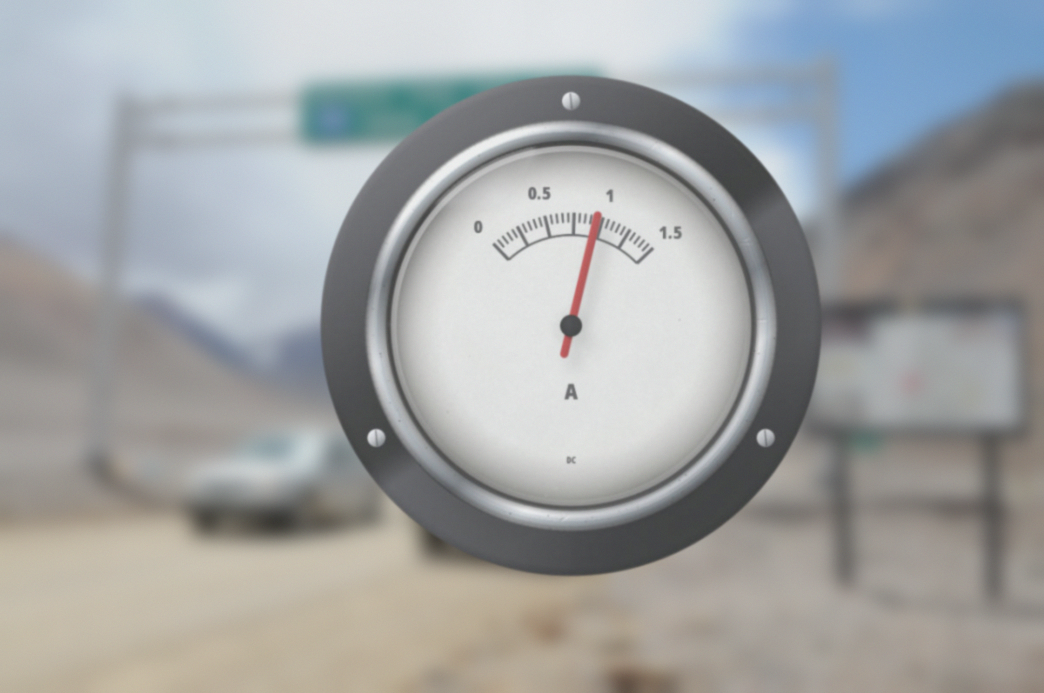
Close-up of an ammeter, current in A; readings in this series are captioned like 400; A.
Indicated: 0.95; A
